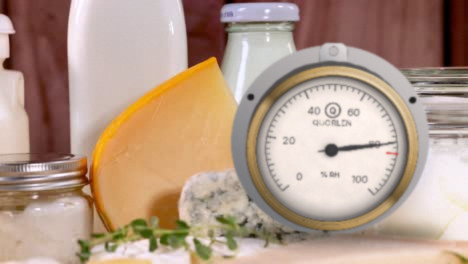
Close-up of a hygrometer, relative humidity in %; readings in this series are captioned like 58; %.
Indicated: 80; %
